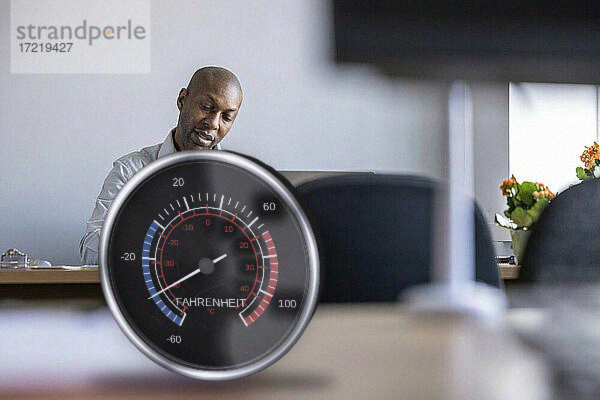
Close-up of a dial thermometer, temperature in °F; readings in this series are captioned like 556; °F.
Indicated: -40; °F
